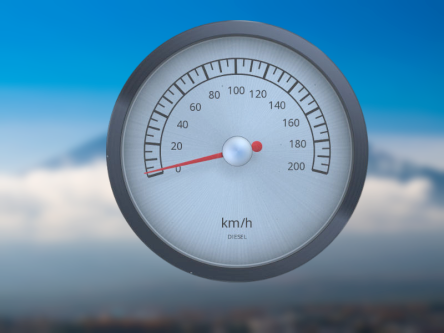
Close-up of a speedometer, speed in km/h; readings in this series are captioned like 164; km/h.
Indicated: 2.5; km/h
